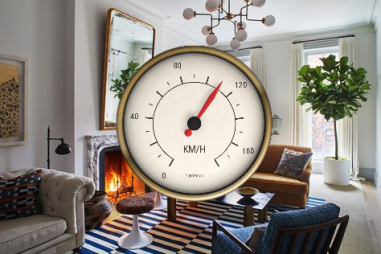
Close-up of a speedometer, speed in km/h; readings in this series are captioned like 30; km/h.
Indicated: 110; km/h
